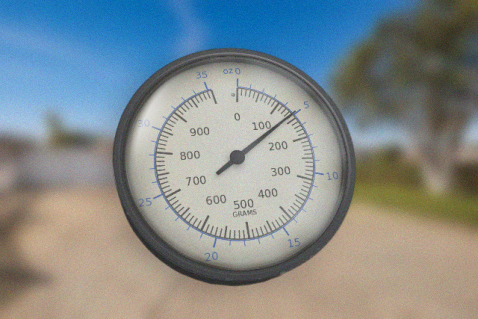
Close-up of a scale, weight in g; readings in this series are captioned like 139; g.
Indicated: 140; g
